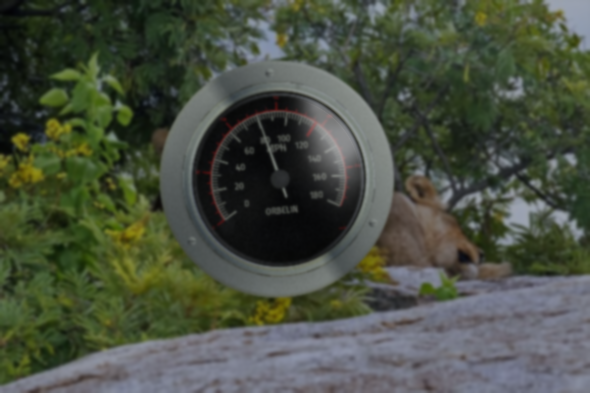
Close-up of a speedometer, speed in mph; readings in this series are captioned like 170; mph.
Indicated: 80; mph
